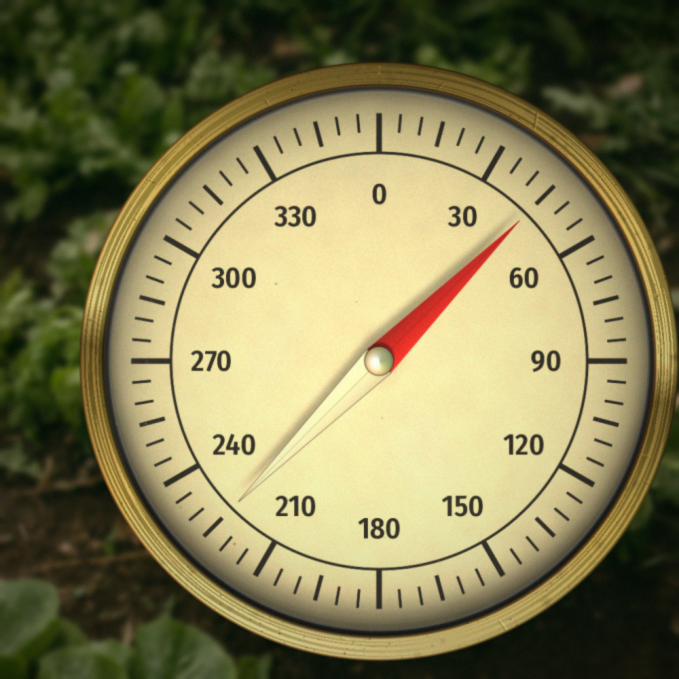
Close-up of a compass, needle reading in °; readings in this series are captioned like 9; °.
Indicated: 45; °
